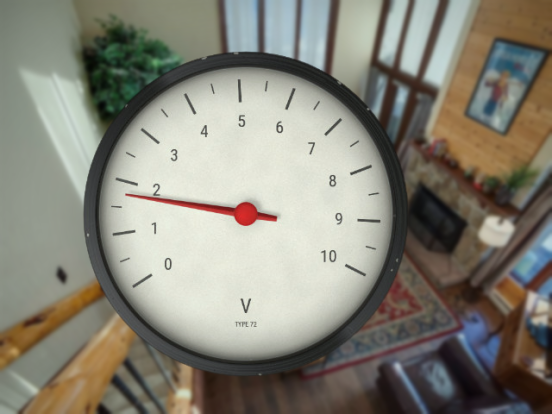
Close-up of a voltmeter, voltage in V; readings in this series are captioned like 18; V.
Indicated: 1.75; V
